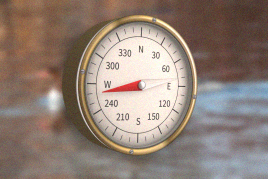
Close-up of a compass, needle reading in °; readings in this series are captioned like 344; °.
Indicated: 260; °
